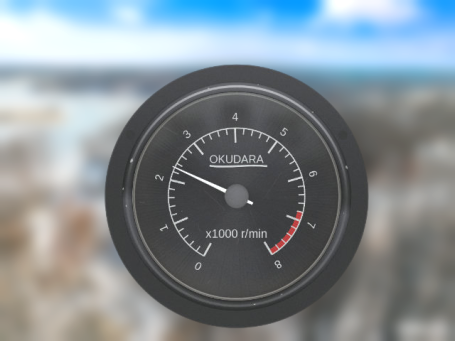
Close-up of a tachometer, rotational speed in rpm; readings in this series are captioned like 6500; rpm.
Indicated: 2300; rpm
